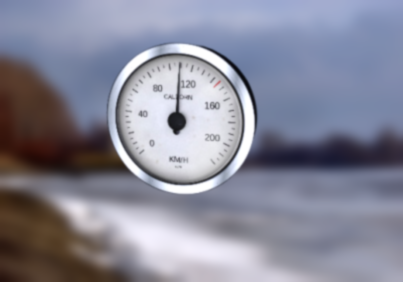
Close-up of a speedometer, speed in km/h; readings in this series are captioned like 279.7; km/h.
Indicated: 110; km/h
